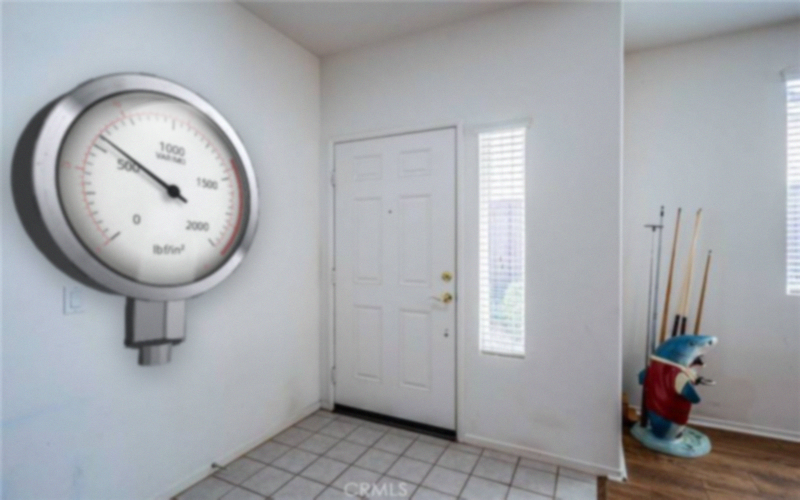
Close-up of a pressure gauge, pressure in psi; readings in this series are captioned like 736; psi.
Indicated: 550; psi
